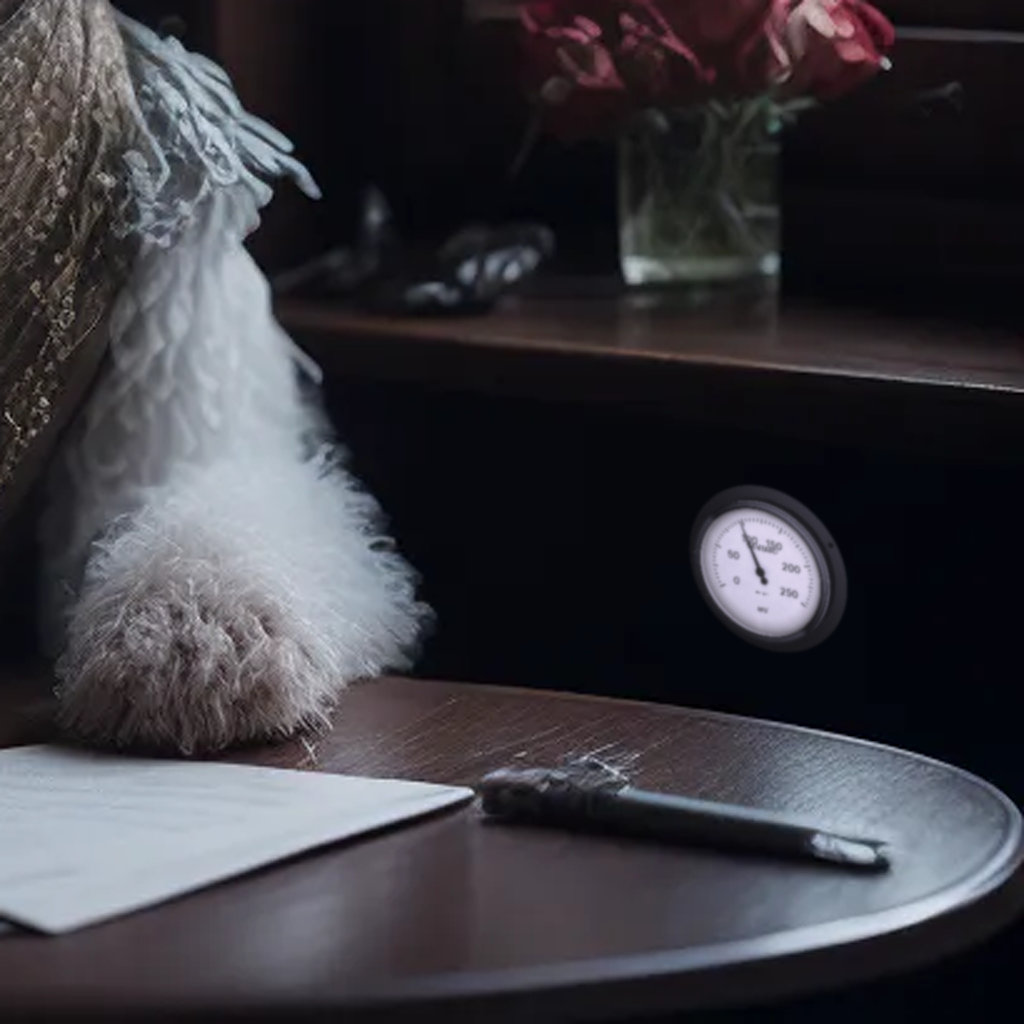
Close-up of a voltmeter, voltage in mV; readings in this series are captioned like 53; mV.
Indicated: 100; mV
